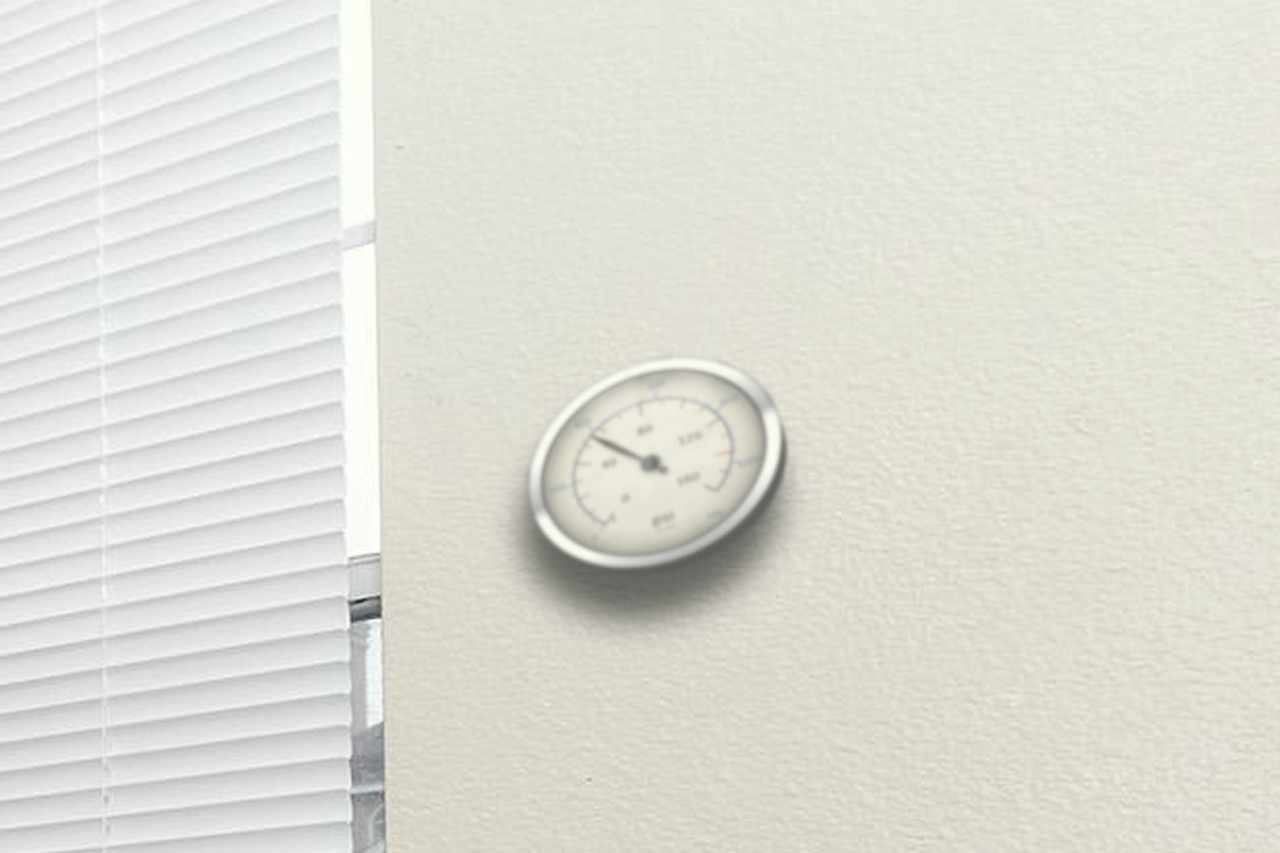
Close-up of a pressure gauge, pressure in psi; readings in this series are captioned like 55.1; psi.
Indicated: 55; psi
